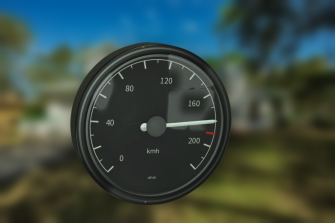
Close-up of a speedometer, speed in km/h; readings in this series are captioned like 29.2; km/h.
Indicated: 180; km/h
